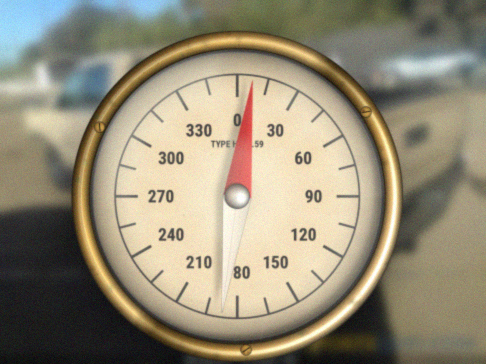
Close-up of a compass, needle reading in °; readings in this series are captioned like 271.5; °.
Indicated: 7.5; °
